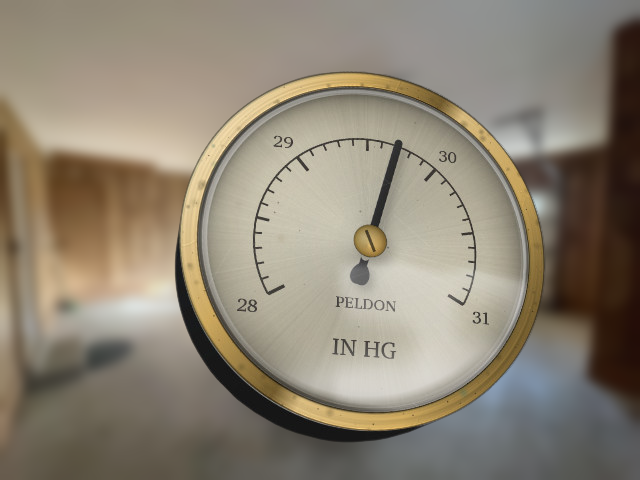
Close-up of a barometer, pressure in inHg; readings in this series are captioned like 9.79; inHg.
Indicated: 29.7; inHg
